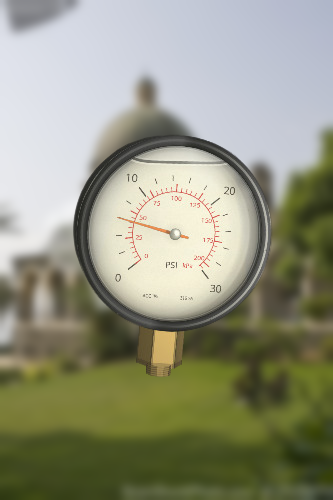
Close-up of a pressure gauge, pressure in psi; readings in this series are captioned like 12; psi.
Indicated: 6; psi
